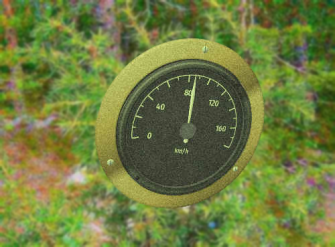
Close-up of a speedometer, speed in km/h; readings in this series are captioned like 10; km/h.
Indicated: 85; km/h
